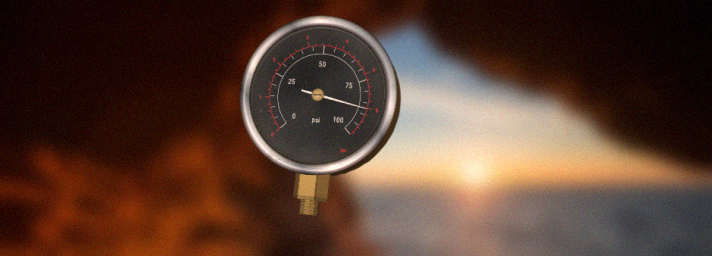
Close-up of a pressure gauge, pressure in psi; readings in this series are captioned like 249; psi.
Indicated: 87.5; psi
